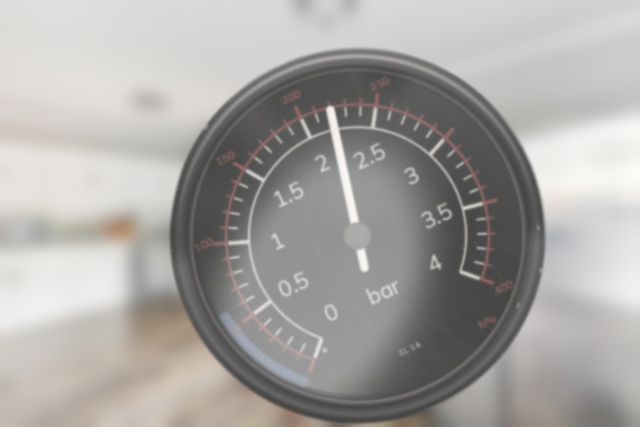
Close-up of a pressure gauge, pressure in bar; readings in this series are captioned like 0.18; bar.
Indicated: 2.2; bar
